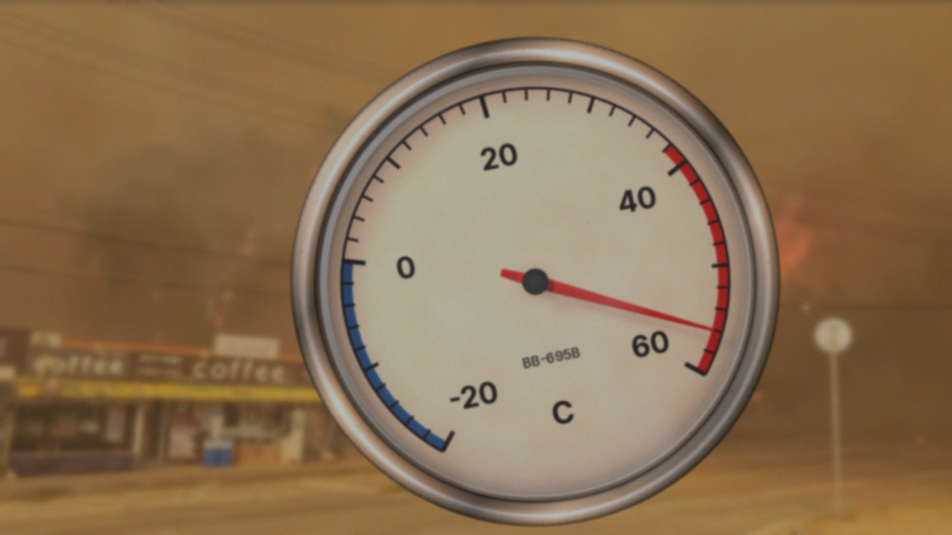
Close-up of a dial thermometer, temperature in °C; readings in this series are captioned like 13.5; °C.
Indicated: 56; °C
